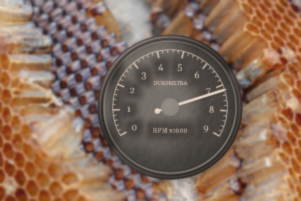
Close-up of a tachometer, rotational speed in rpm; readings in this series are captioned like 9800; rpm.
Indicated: 7200; rpm
